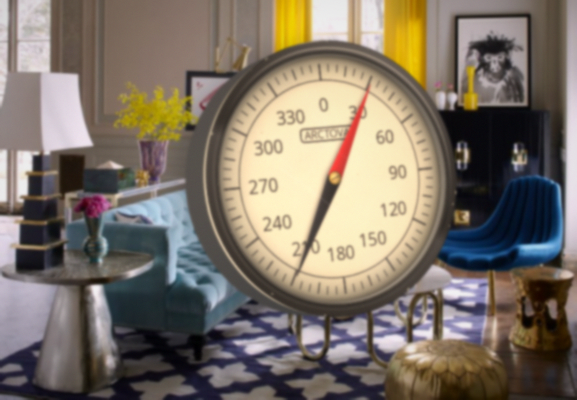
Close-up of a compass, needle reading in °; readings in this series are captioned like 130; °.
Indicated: 30; °
